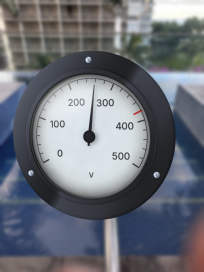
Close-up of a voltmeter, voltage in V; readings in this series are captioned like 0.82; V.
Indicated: 260; V
